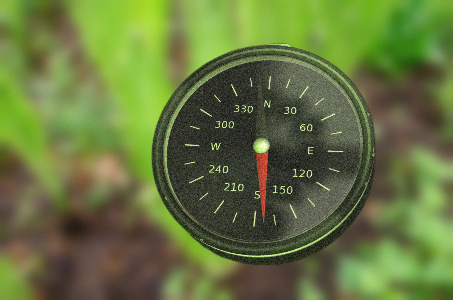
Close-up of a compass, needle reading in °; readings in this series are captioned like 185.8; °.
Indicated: 172.5; °
